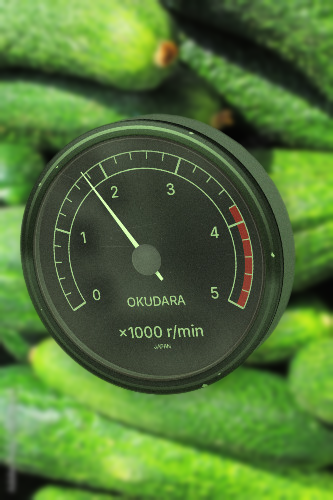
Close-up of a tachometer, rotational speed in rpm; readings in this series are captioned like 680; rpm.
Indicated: 1800; rpm
